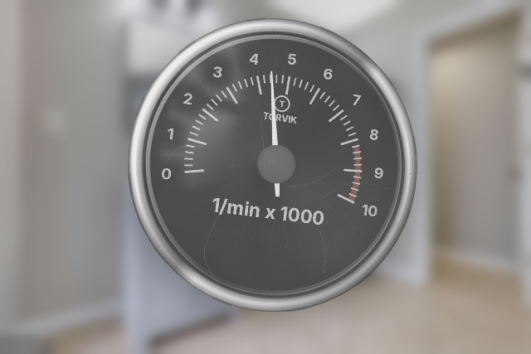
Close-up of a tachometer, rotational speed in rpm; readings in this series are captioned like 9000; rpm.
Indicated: 4400; rpm
